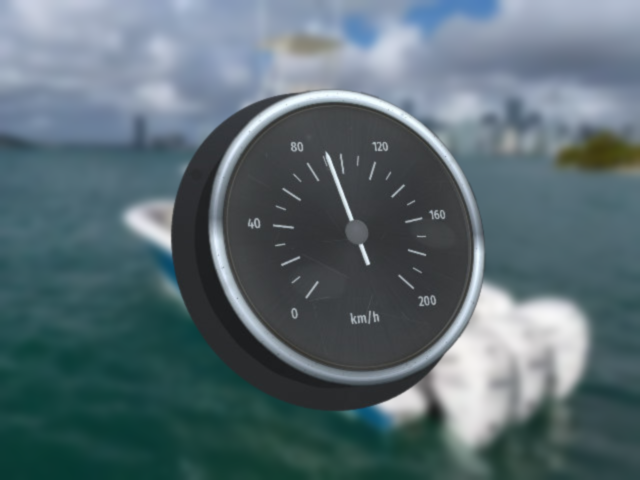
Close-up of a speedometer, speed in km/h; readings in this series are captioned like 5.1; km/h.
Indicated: 90; km/h
